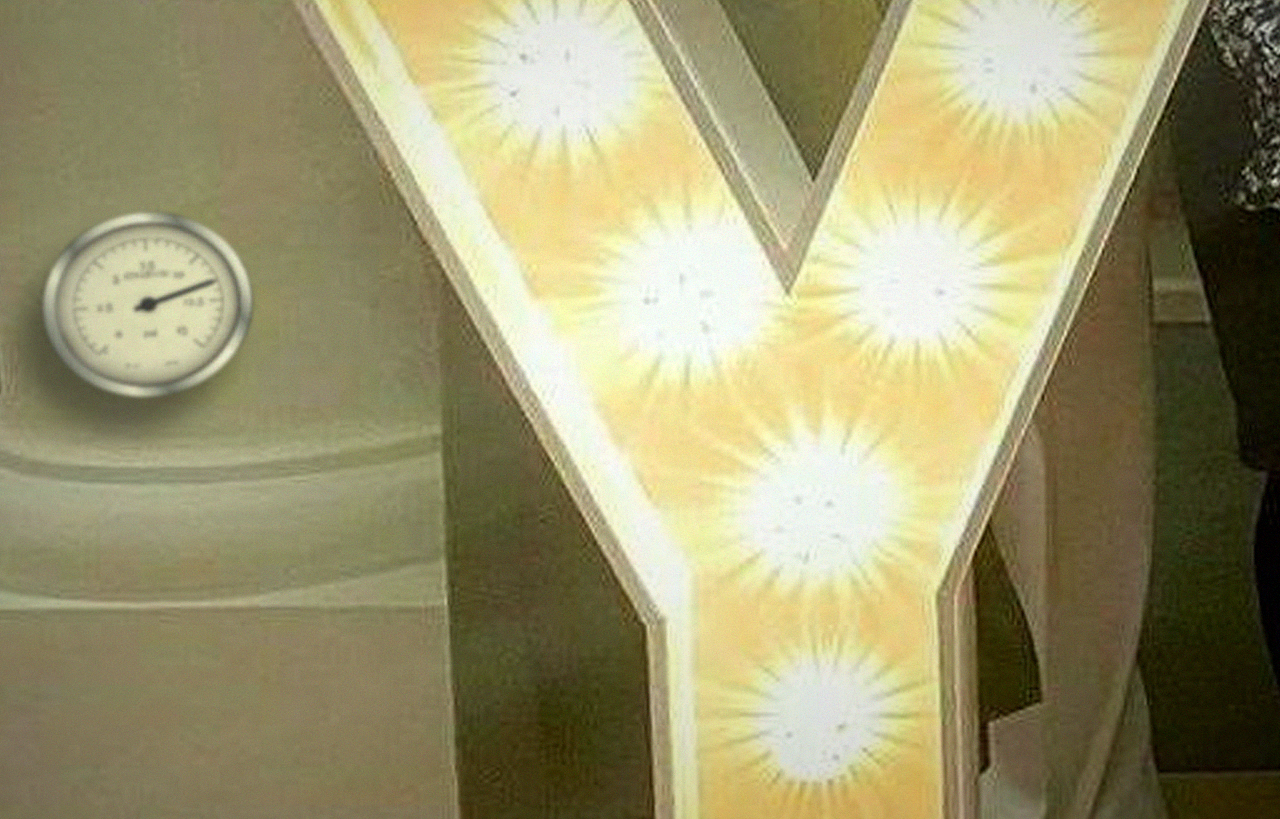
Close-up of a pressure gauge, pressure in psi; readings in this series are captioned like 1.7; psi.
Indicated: 11.5; psi
